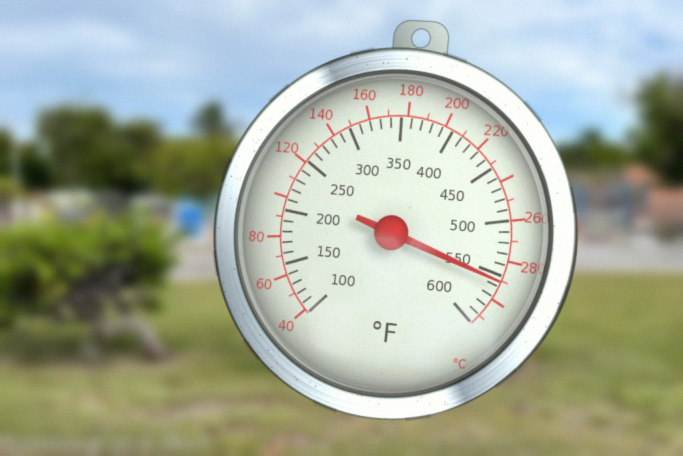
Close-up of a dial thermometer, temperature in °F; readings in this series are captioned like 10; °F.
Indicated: 555; °F
